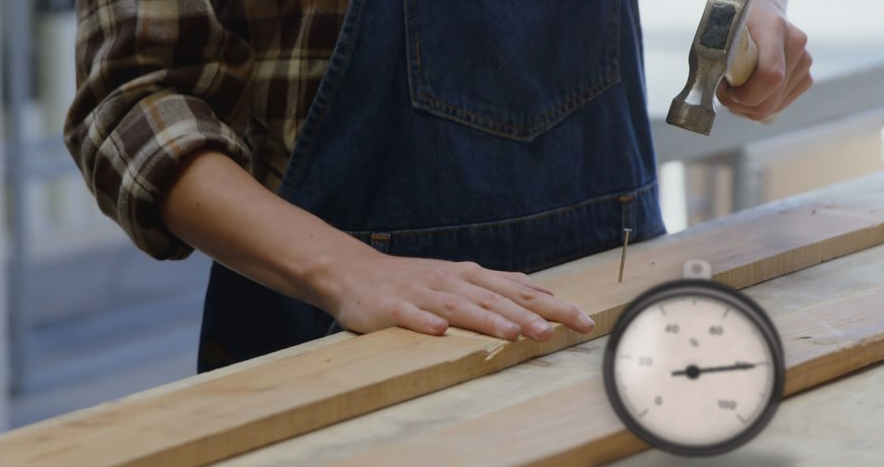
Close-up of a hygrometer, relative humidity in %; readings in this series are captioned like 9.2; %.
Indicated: 80; %
